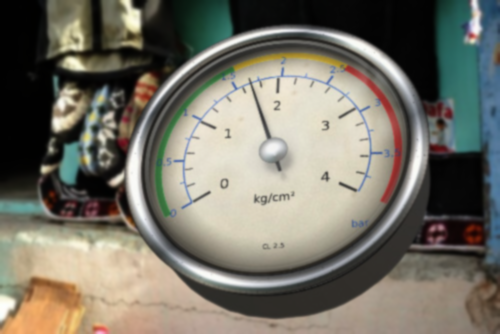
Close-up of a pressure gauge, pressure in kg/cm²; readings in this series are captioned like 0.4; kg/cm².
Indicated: 1.7; kg/cm²
